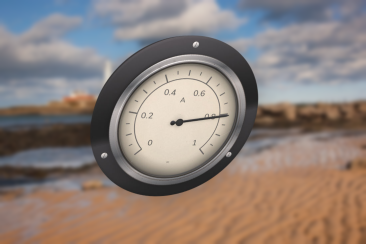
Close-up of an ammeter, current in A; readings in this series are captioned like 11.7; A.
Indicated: 0.8; A
